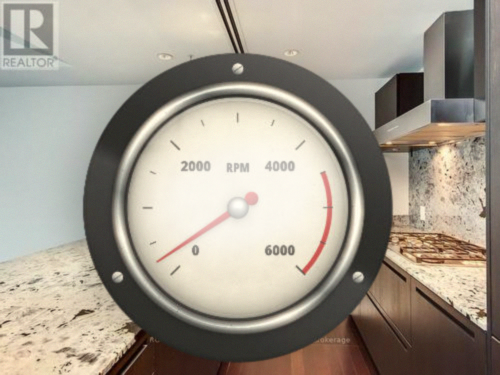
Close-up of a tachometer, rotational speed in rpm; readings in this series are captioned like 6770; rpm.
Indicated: 250; rpm
